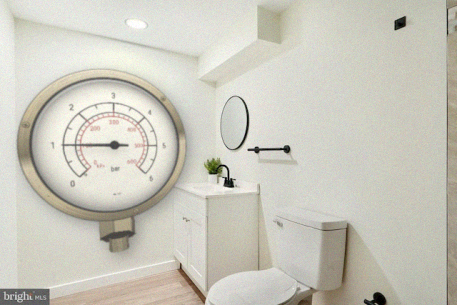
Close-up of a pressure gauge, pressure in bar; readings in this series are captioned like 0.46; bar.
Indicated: 1; bar
